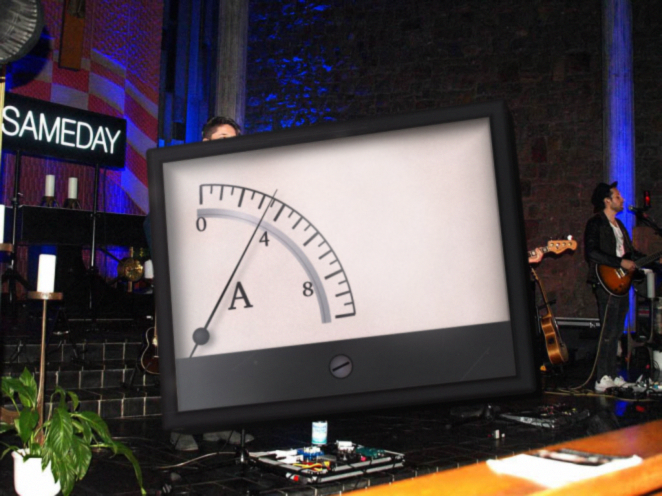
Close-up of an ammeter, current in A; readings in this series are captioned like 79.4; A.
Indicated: 3.5; A
